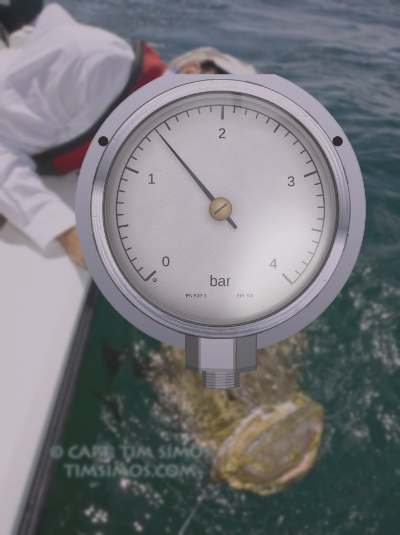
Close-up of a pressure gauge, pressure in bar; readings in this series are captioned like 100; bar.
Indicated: 1.4; bar
